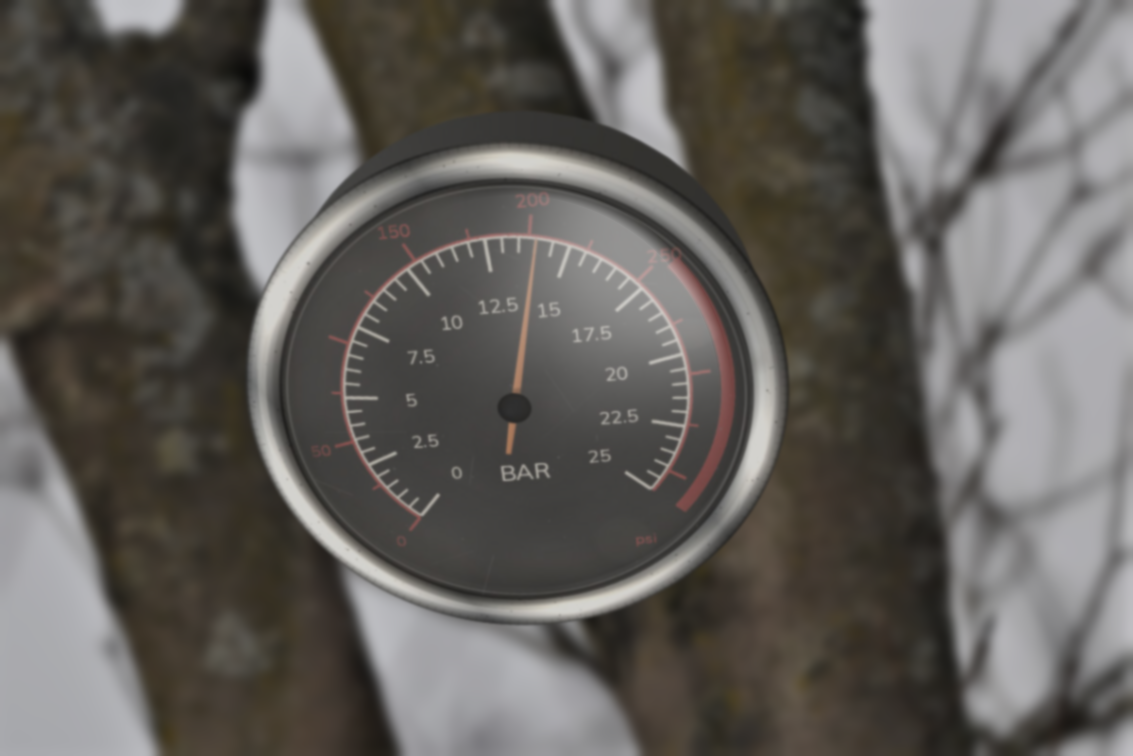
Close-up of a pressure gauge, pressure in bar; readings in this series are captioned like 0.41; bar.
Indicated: 14; bar
